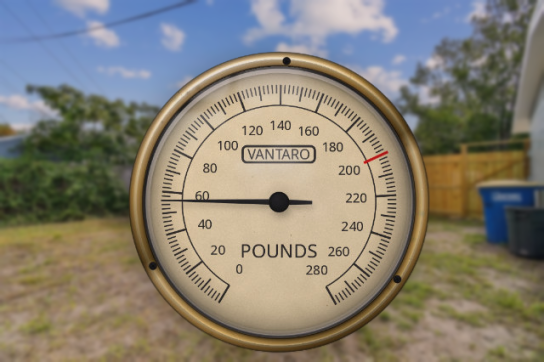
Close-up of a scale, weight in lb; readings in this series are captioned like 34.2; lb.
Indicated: 56; lb
